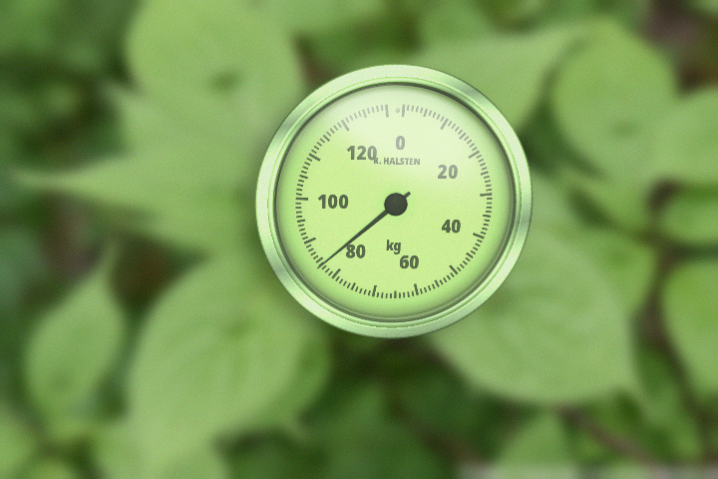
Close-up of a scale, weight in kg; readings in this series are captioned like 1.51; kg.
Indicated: 84; kg
